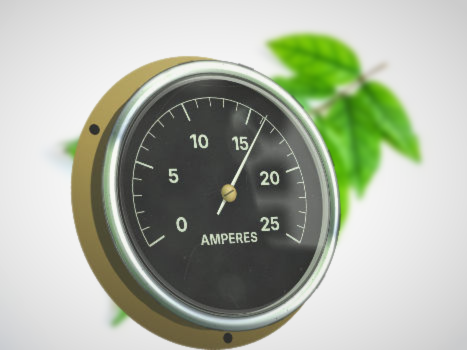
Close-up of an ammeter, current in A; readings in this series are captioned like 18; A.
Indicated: 16; A
